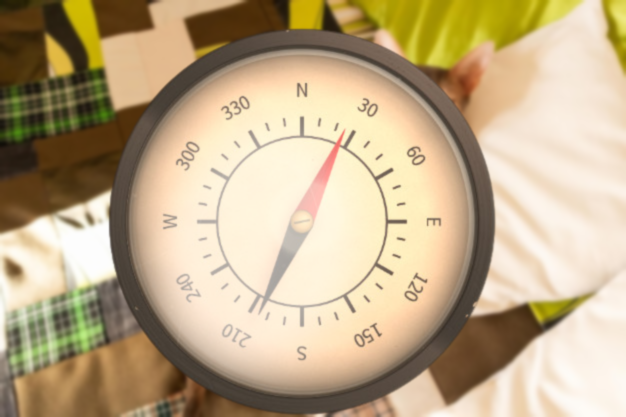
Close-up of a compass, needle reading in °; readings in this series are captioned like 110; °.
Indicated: 25; °
